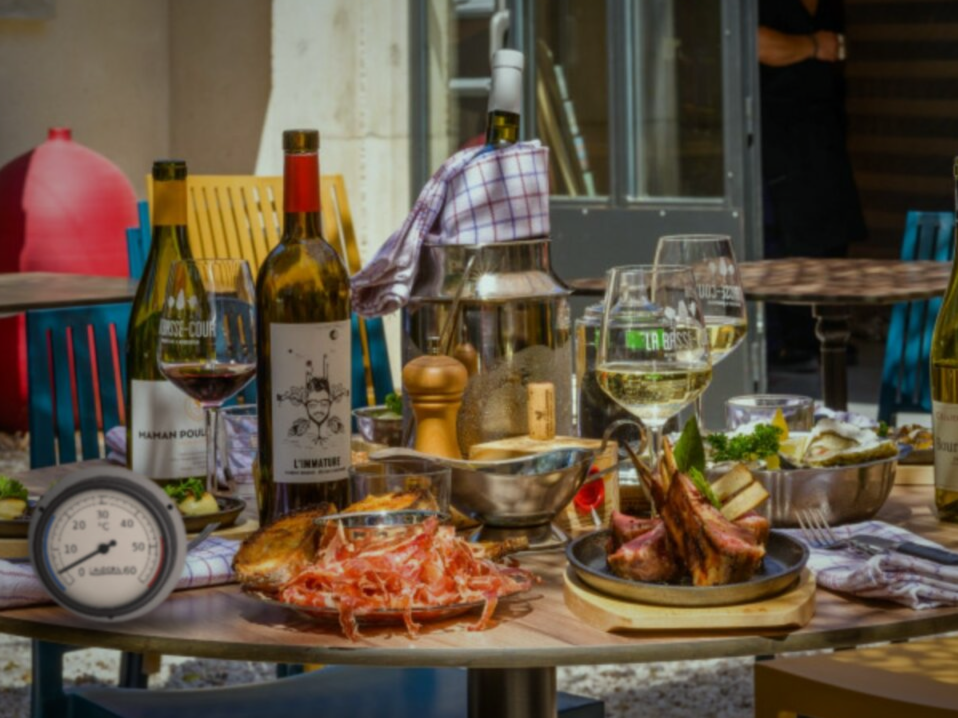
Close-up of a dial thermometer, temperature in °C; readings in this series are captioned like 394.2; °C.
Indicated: 4; °C
